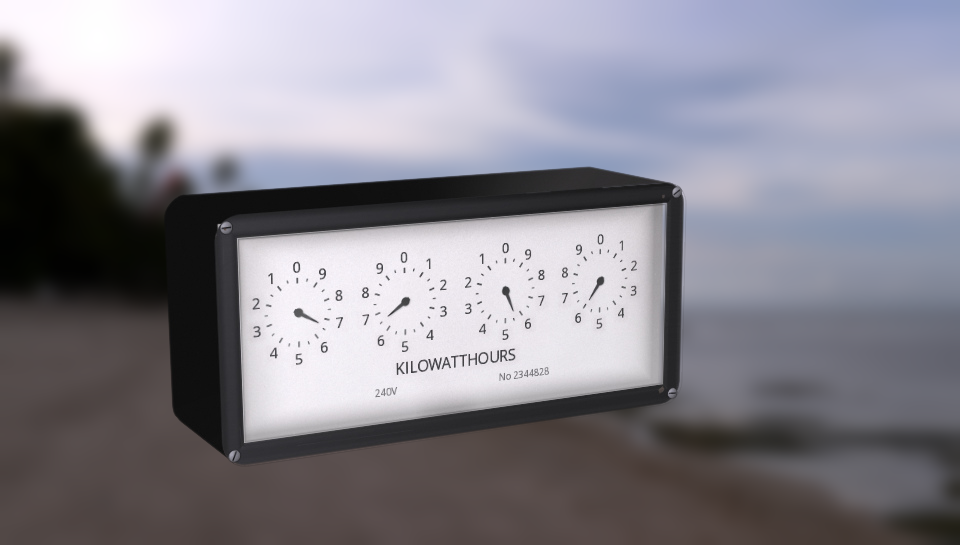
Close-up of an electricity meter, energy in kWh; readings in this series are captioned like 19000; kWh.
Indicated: 6656; kWh
